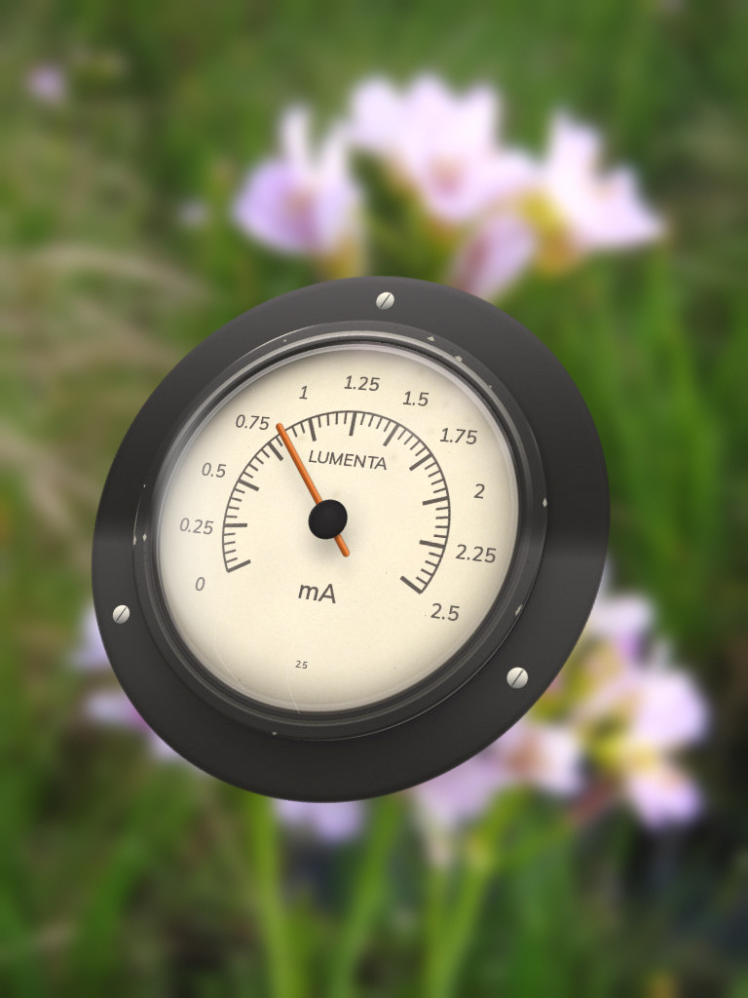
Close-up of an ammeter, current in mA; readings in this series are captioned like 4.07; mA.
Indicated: 0.85; mA
